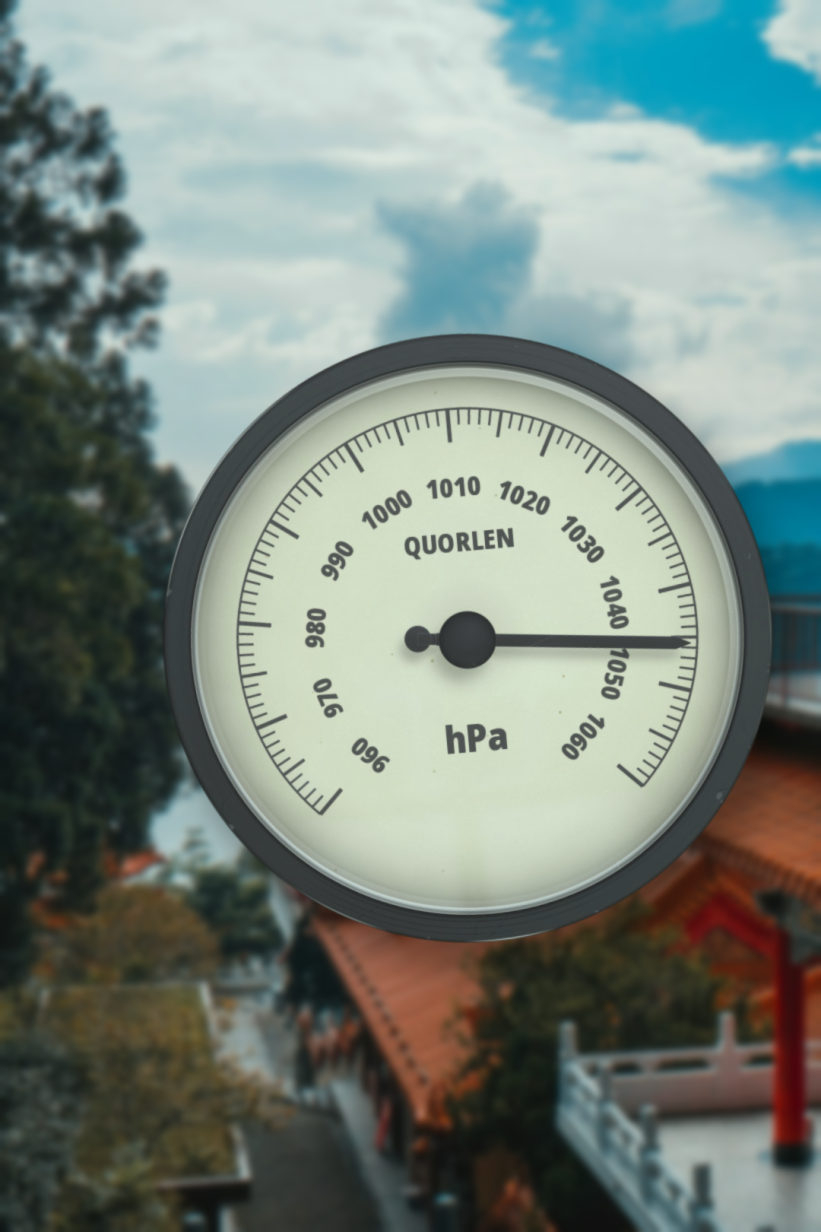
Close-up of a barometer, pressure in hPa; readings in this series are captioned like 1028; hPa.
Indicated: 1045.5; hPa
